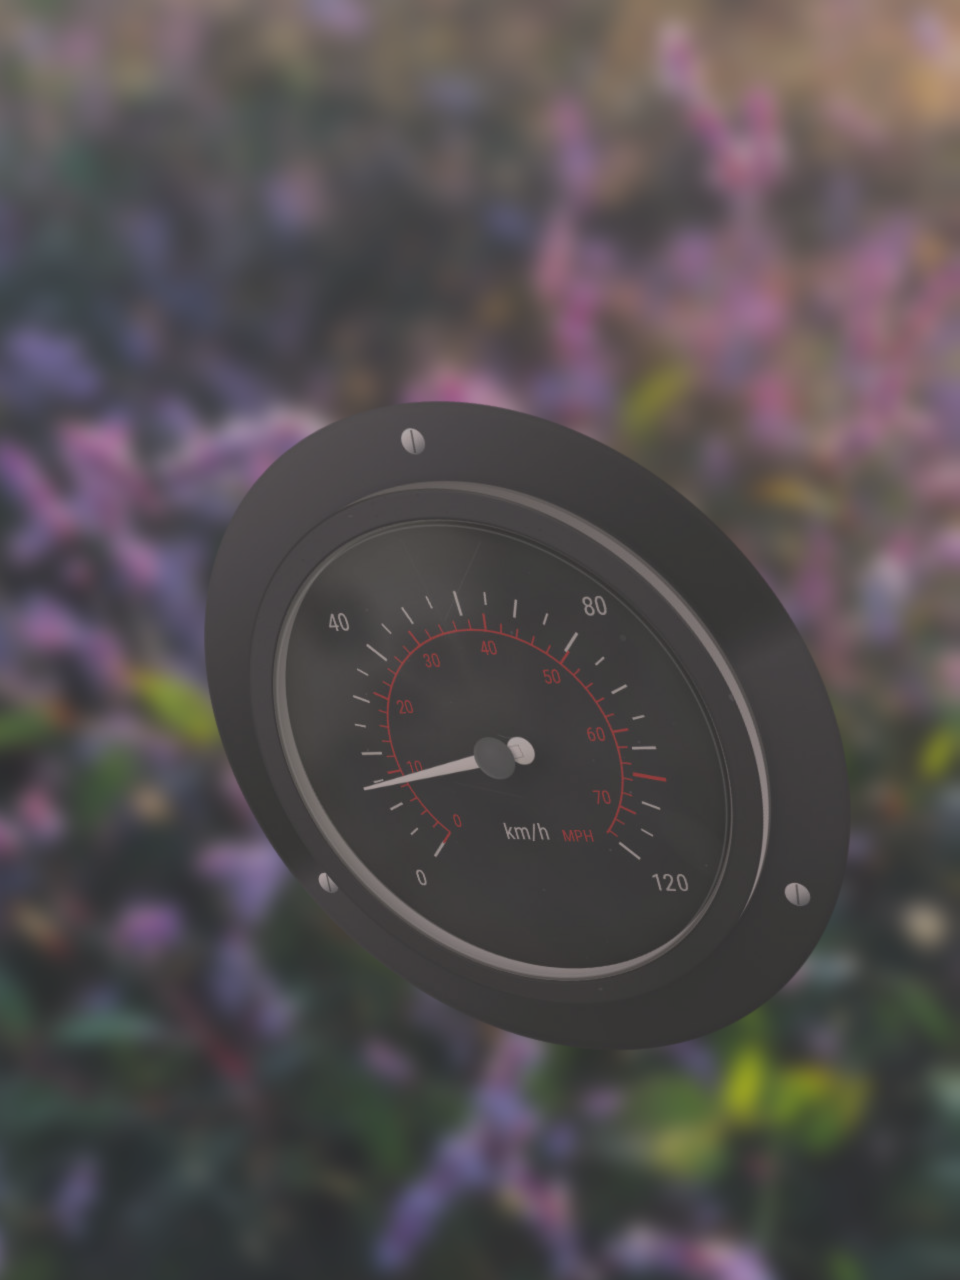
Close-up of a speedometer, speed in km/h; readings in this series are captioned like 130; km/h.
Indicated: 15; km/h
